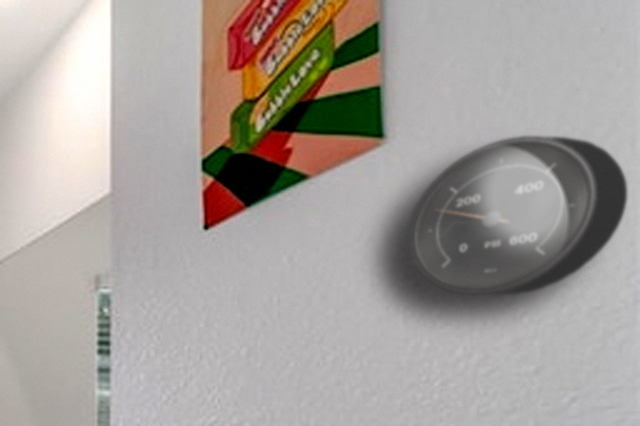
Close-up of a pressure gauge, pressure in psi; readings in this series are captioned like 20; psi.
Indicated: 150; psi
